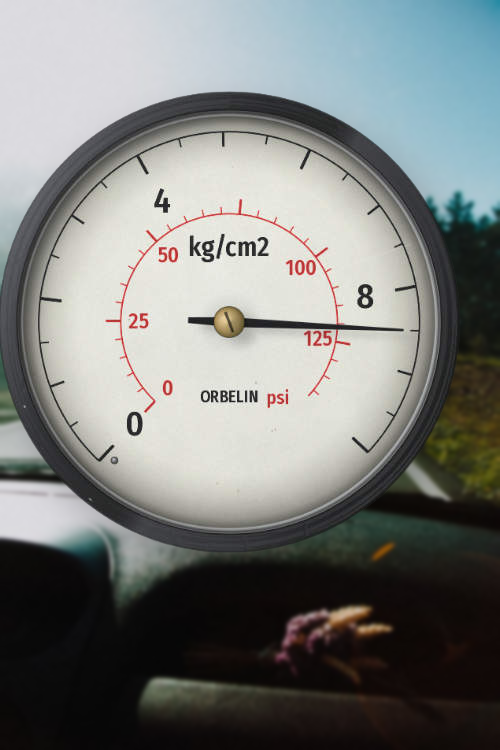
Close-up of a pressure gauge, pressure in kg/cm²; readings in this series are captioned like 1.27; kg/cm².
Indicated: 8.5; kg/cm²
